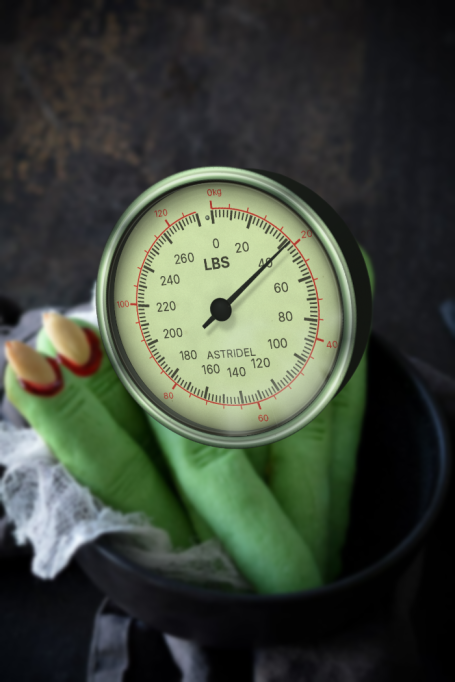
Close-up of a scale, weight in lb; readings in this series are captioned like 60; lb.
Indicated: 42; lb
